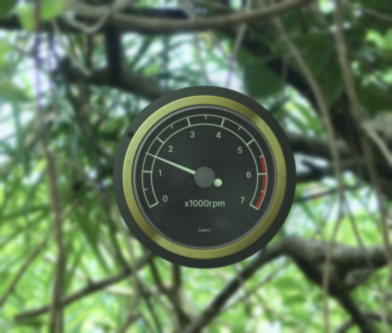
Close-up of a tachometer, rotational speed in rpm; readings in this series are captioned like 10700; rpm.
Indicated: 1500; rpm
